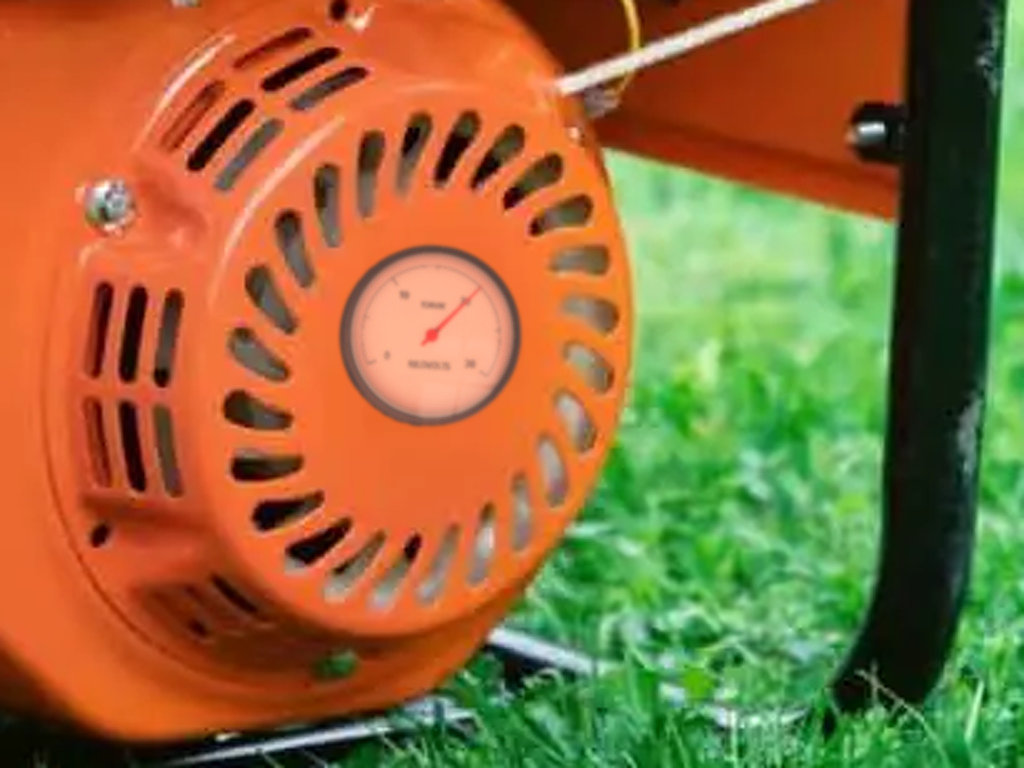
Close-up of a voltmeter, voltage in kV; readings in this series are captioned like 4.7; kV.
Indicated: 20; kV
